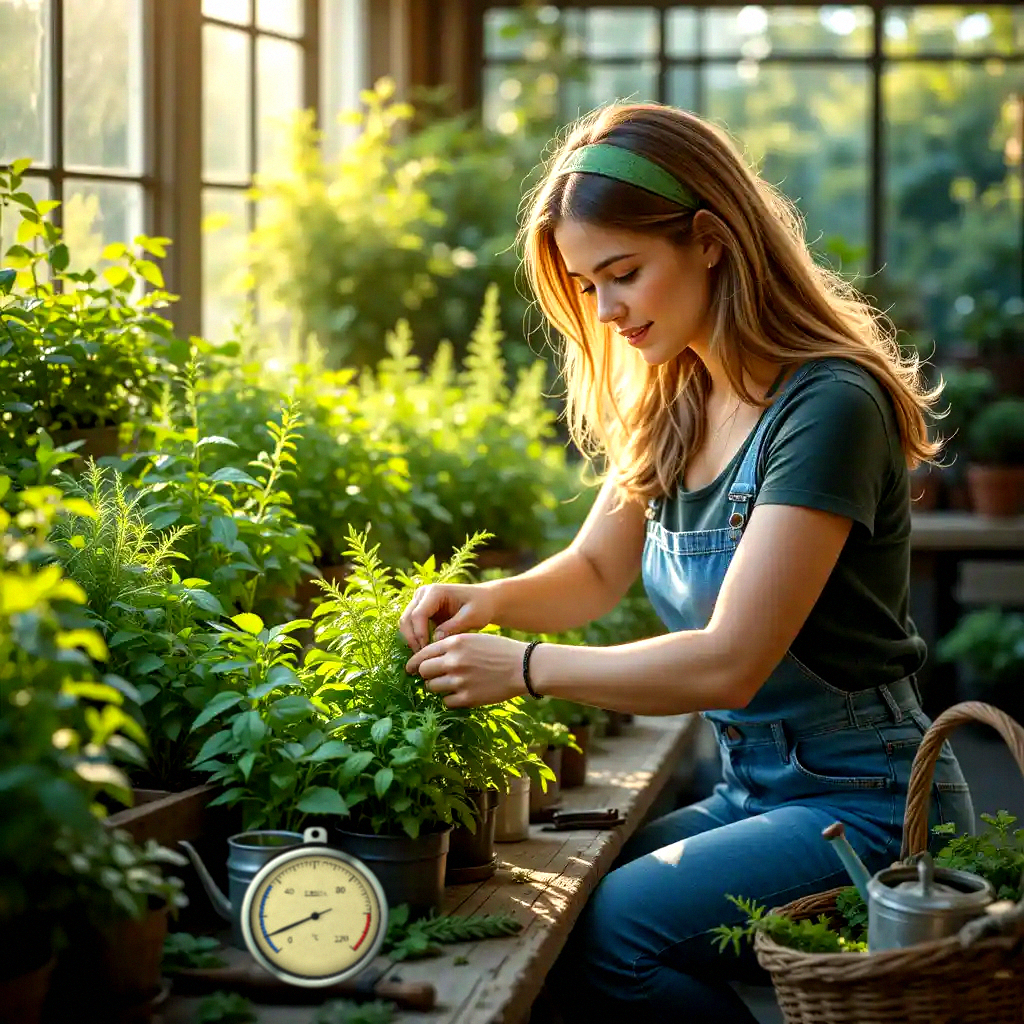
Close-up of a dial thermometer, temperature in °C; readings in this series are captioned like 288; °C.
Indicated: 10; °C
